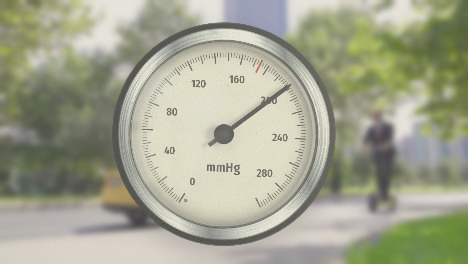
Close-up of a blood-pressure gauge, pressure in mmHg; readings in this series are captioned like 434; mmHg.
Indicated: 200; mmHg
